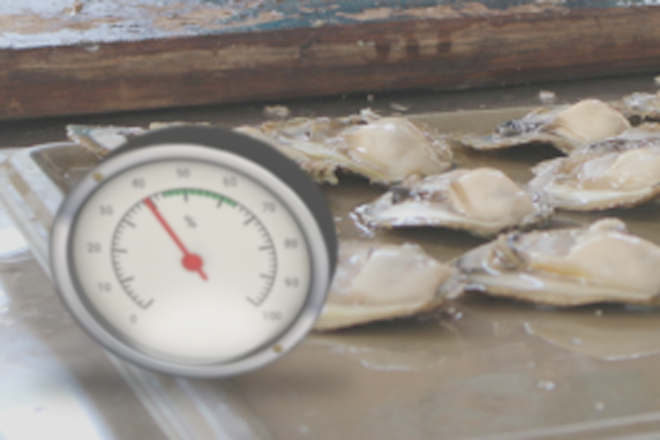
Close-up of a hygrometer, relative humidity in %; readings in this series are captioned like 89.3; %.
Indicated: 40; %
